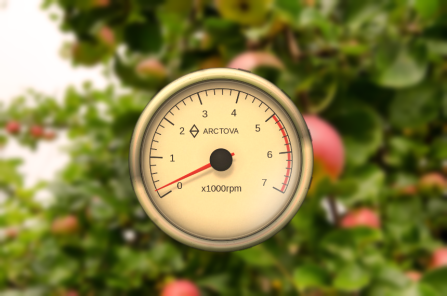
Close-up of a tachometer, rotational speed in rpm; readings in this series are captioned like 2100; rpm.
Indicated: 200; rpm
